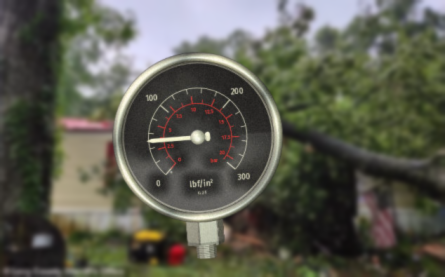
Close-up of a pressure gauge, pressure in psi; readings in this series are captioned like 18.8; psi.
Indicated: 50; psi
